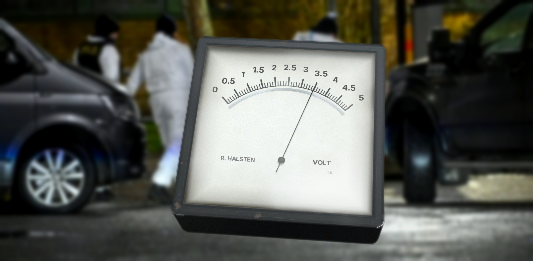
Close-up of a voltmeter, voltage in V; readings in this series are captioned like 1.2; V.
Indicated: 3.5; V
